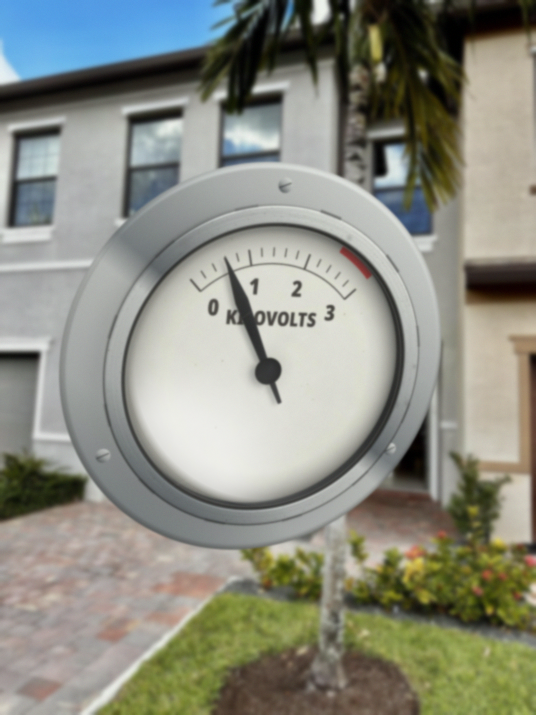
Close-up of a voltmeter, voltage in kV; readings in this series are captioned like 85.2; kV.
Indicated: 0.6; kV
